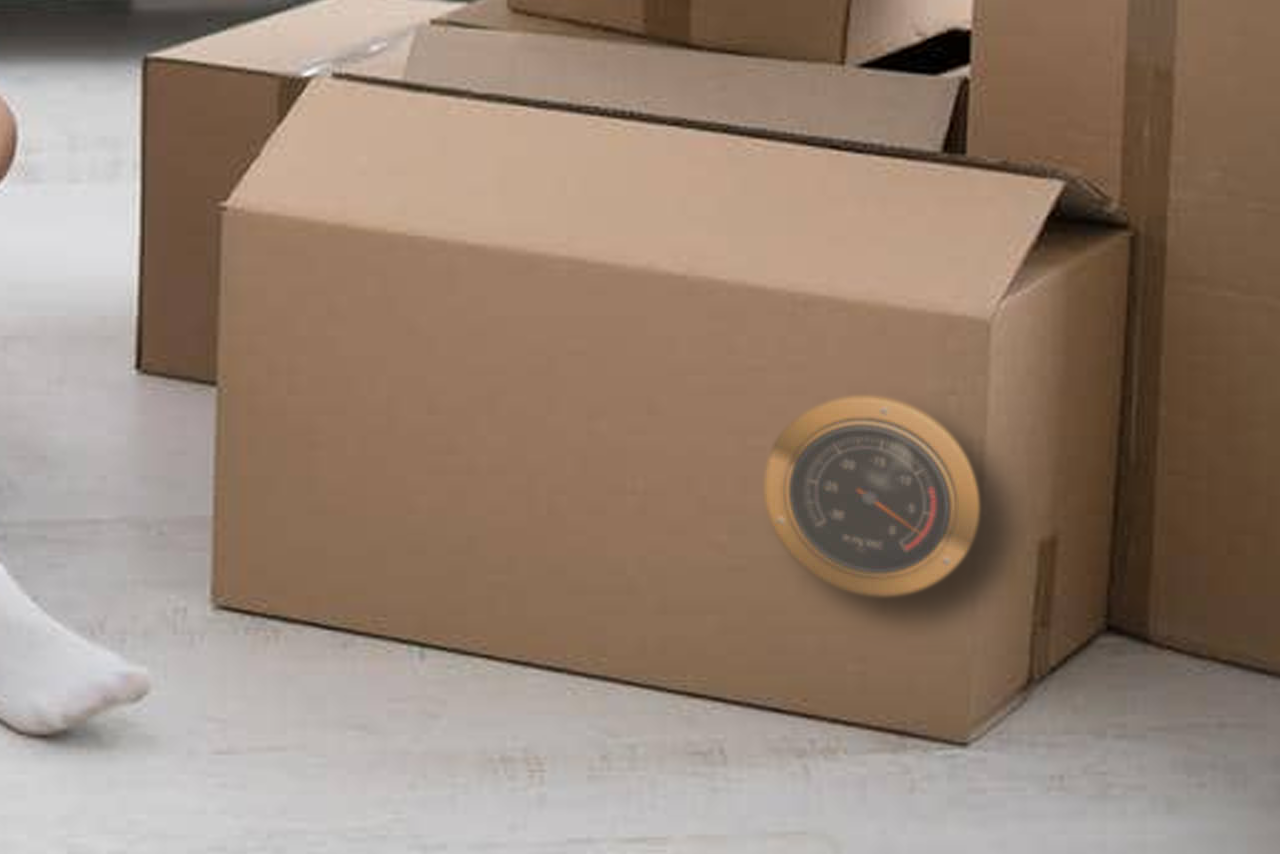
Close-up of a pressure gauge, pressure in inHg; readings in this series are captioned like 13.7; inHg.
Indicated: -2.5; inHg
